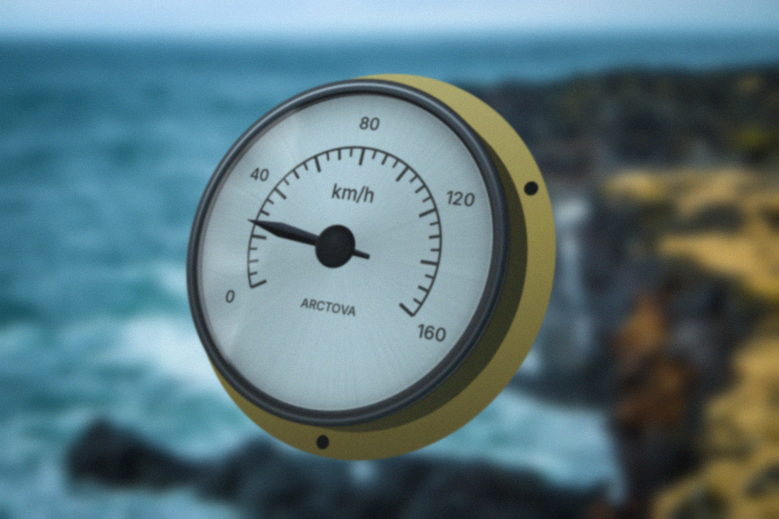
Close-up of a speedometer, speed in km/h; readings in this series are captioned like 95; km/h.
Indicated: 25; km/h
